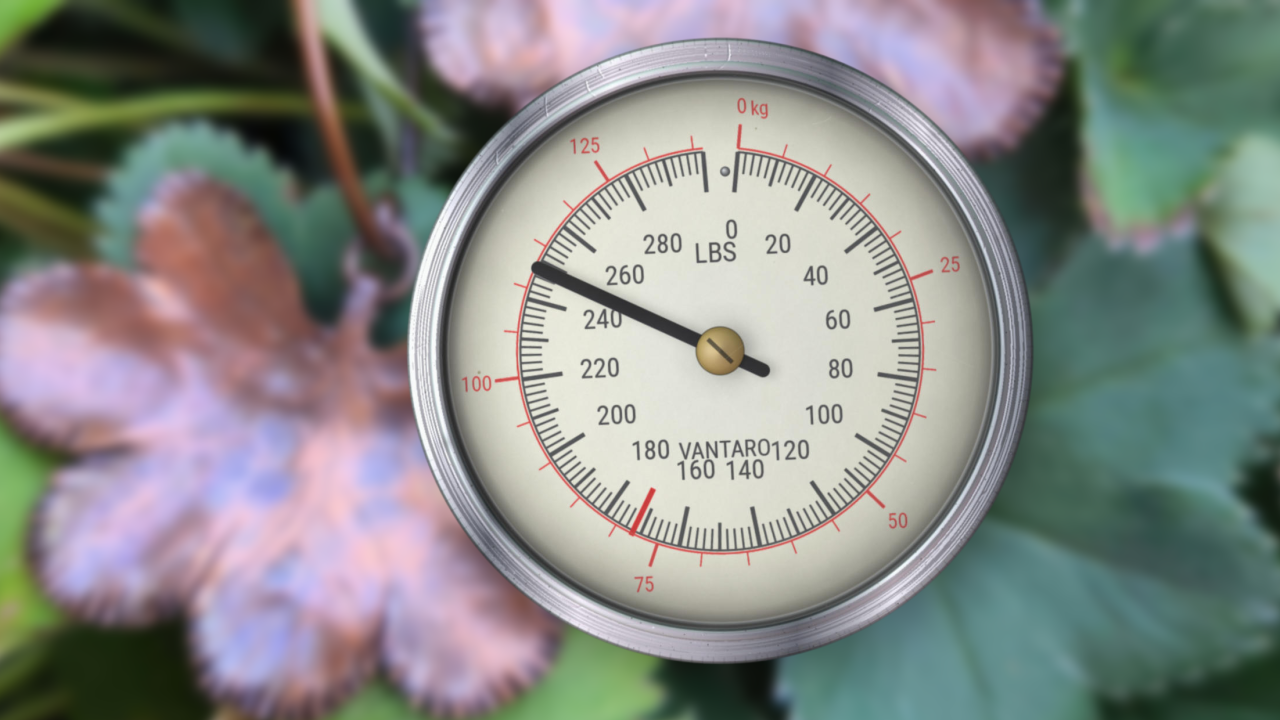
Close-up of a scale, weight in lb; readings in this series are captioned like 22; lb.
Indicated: 248; lb
